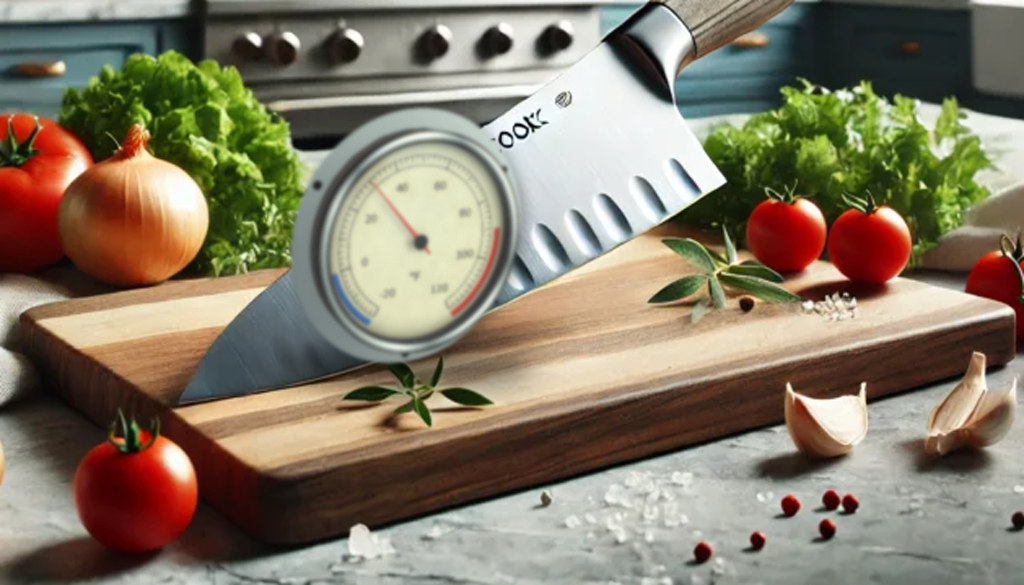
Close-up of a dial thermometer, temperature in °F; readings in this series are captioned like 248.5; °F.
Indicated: 30; °F
